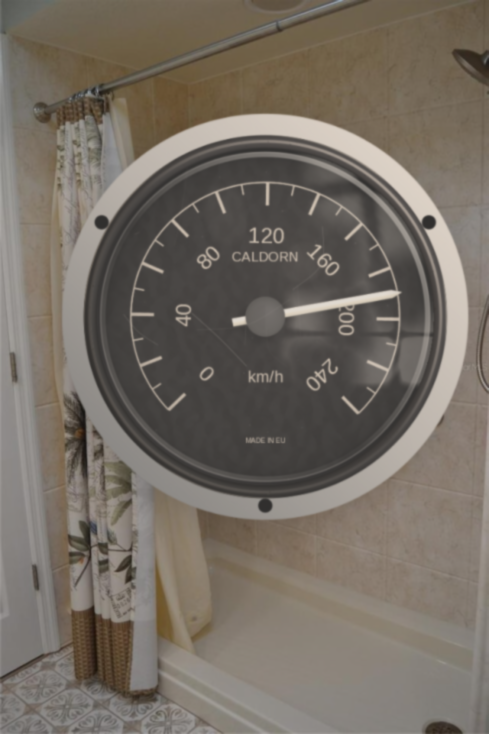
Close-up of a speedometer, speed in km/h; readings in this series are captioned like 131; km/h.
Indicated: 190; km/h
